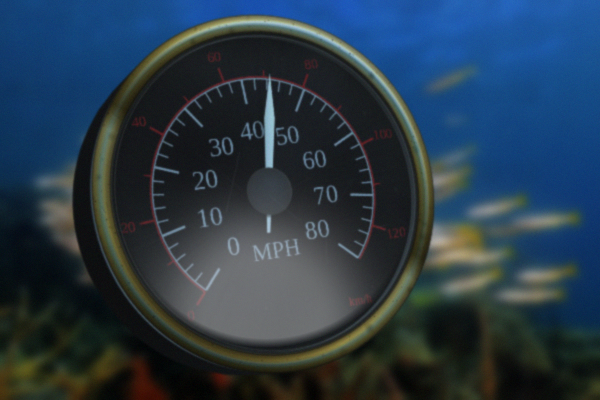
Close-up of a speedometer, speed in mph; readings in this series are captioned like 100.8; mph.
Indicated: 44; mph
